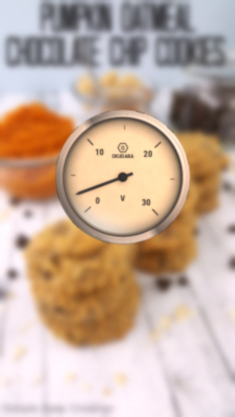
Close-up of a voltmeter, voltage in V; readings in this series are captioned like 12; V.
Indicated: 2.5; V
